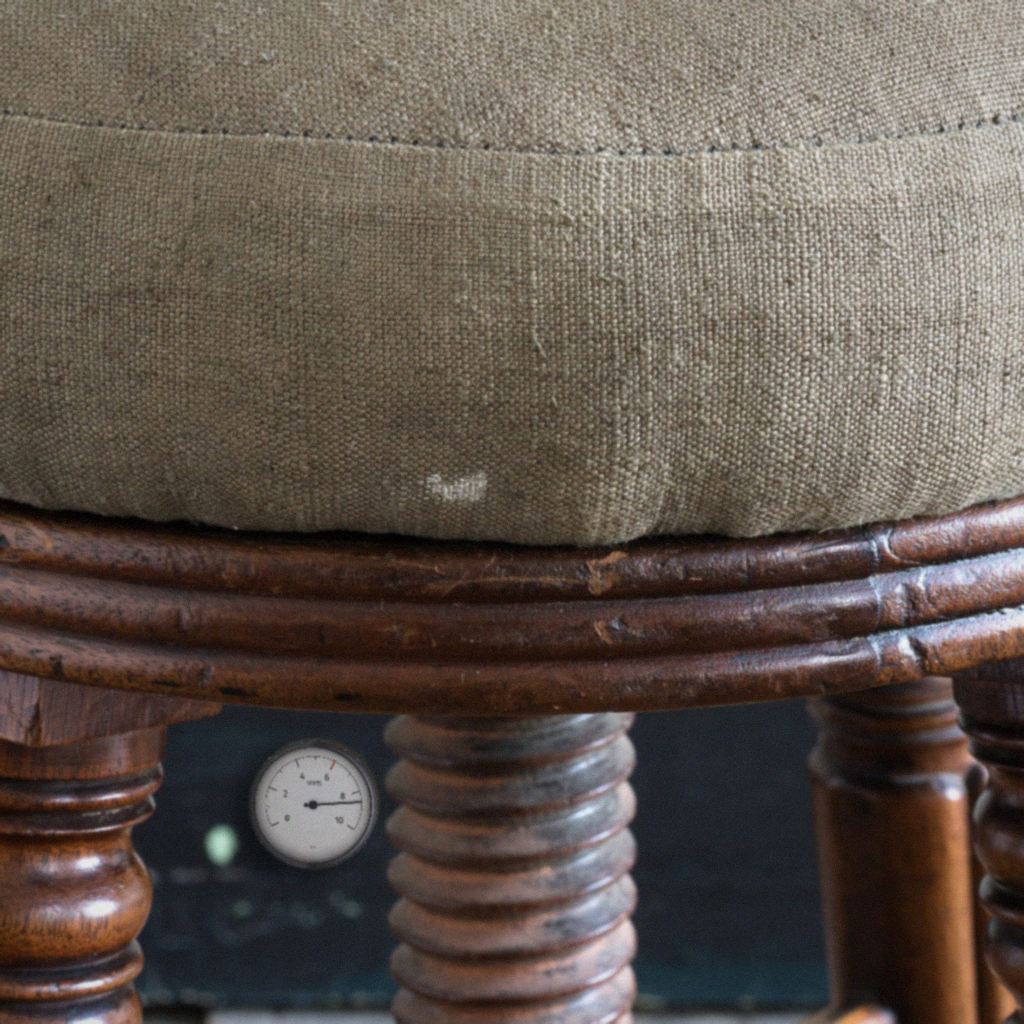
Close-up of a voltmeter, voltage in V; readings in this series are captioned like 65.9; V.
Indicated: 8.5; V
